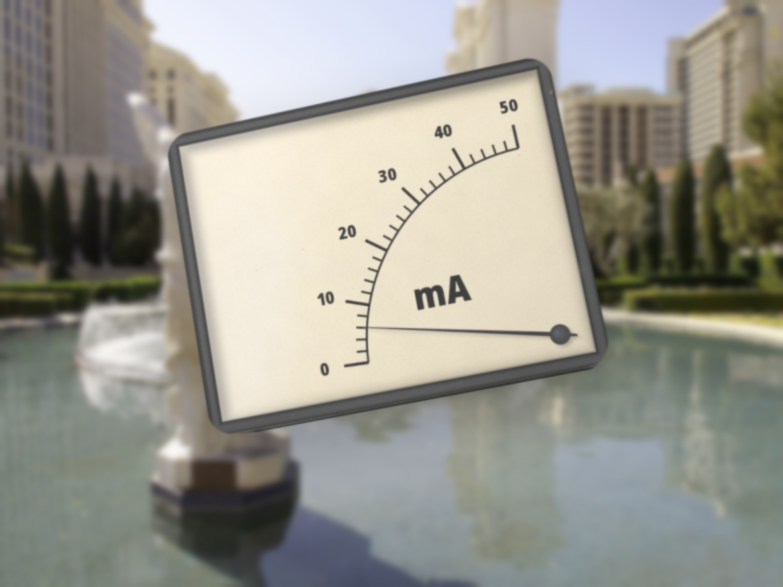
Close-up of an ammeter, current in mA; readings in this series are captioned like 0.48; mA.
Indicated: 6; mA
